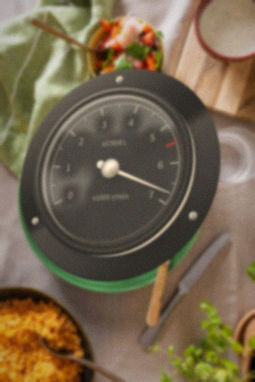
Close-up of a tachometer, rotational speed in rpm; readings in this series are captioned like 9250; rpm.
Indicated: 6750; rpm
